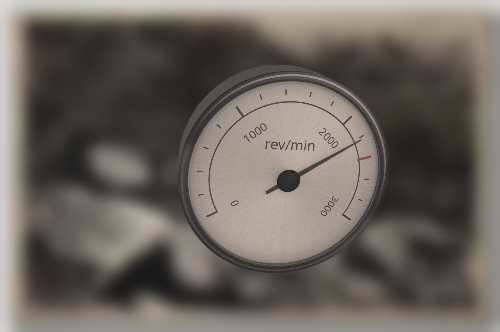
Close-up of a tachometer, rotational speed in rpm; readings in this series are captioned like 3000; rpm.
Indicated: 2200; rpm
